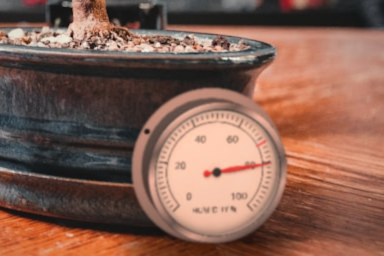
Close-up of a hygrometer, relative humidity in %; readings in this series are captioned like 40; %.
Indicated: 80; %
